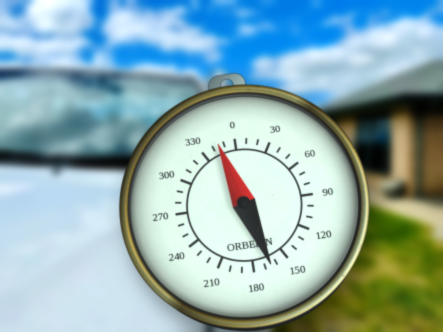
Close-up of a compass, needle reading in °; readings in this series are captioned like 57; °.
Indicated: 345; °
